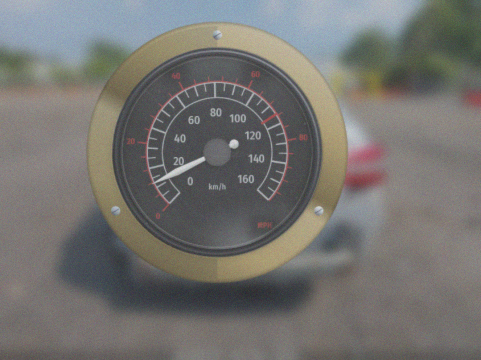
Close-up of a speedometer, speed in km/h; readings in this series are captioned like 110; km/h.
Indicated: 12.5; km/h
